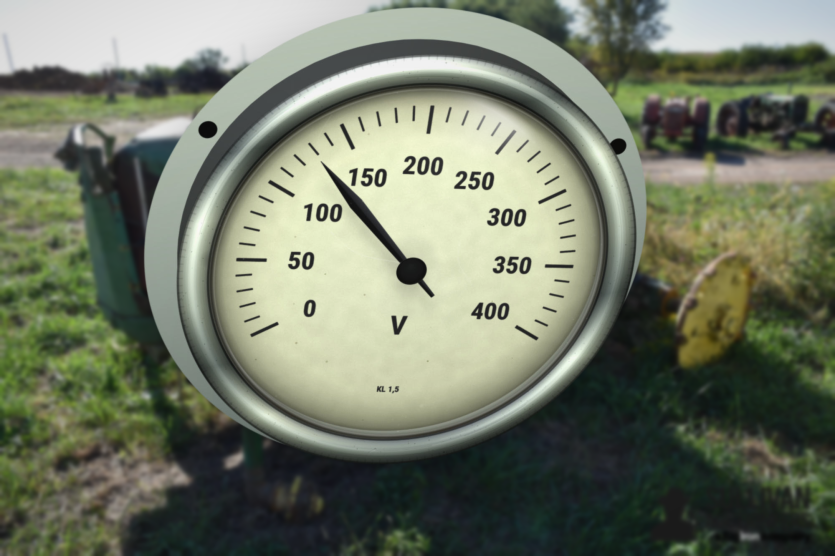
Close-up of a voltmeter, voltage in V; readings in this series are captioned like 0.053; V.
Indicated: 130; V
